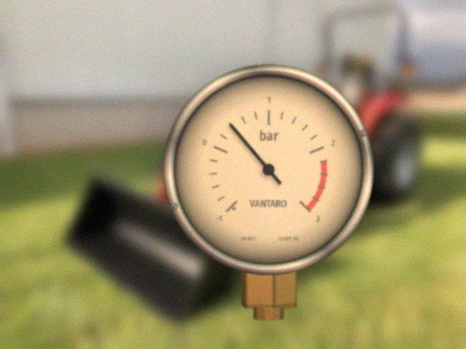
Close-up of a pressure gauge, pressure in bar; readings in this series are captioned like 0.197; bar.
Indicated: 0.4; bar
